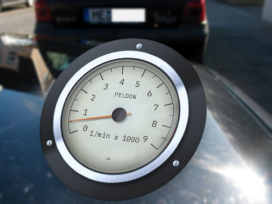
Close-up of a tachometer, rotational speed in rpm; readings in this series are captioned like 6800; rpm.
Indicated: 500; rpm
